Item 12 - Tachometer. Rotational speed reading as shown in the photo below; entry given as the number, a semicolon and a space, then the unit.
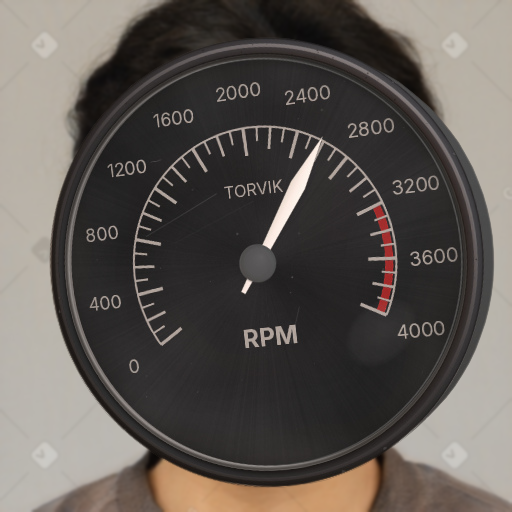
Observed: 2600; rpm
